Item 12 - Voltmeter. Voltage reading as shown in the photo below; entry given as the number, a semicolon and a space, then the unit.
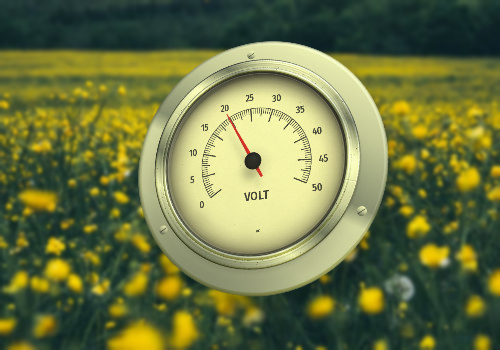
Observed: 20; V
